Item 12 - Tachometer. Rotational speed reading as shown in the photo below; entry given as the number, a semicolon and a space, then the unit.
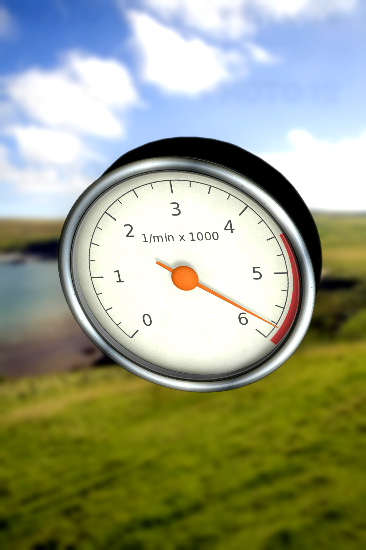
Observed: 5750; rpm
